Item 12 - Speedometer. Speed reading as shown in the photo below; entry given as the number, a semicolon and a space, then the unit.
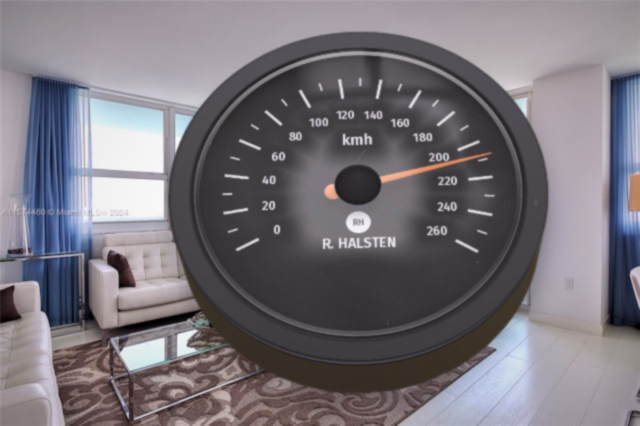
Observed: 210; km/h
